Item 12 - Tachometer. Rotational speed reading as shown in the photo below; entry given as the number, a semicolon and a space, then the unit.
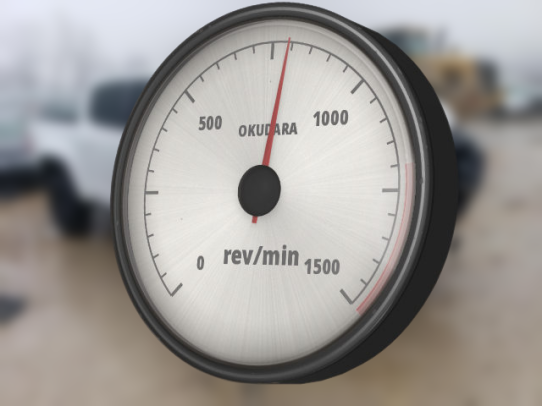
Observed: 800; rpm
